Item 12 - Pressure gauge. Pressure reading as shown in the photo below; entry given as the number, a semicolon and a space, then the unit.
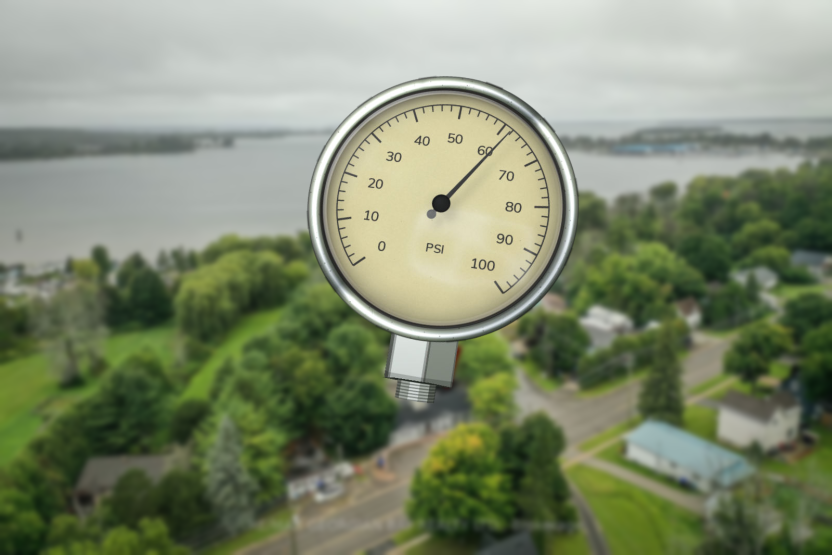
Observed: 62; psi
